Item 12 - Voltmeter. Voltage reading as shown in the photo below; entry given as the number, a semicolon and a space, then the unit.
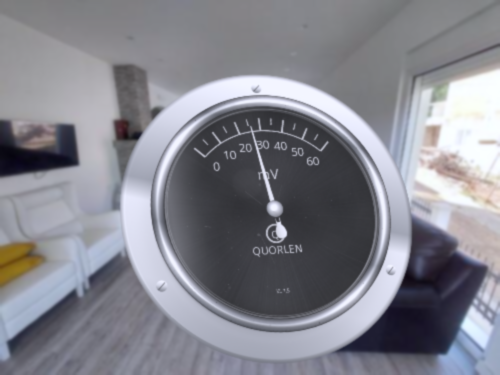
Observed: 25; mV
